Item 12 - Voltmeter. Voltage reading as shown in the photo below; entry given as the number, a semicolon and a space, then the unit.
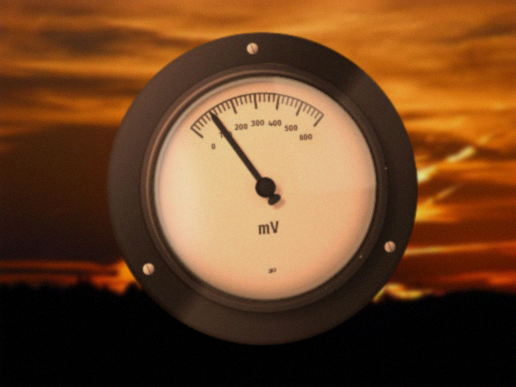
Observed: 100; mV
